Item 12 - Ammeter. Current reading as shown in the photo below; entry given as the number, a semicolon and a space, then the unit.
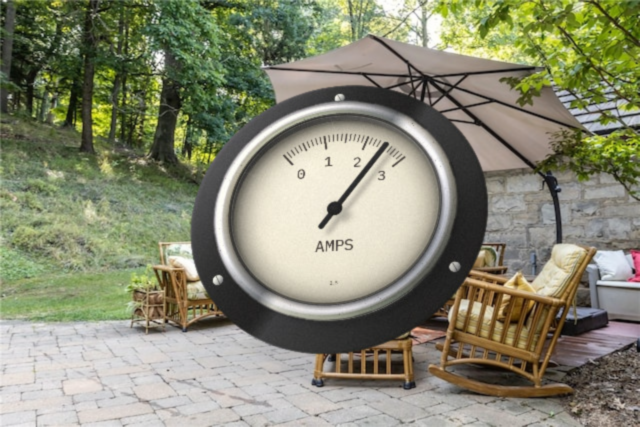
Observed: 2.5; A
